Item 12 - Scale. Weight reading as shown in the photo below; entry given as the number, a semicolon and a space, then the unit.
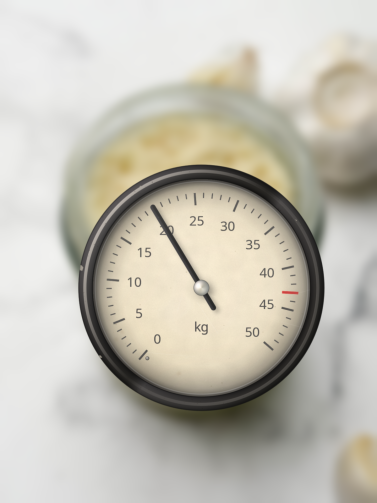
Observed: 20; kg
